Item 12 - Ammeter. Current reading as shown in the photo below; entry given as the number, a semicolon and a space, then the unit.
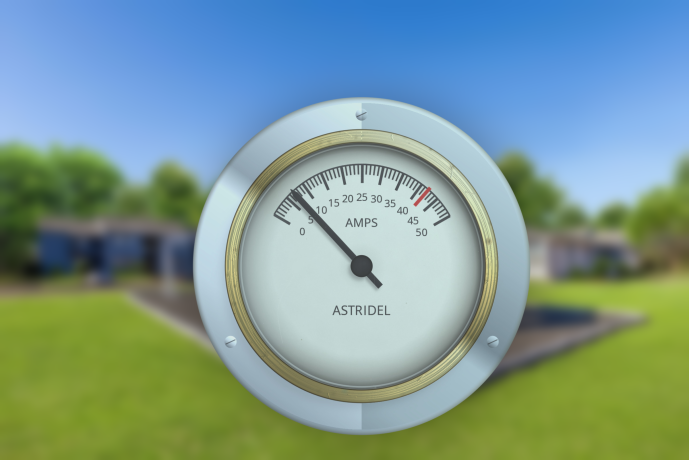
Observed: 7; A
